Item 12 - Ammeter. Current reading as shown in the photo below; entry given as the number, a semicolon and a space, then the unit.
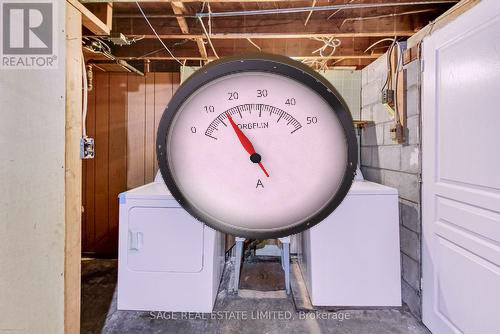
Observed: 15; A
